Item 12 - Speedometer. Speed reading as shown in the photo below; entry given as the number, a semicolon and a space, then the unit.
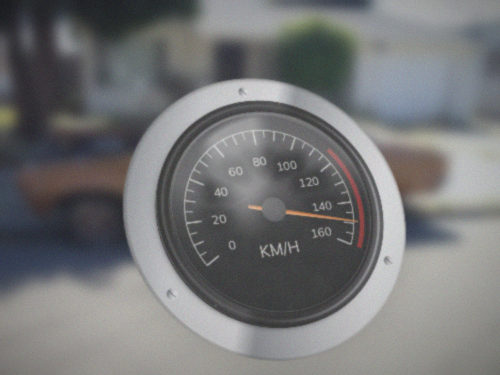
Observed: 150; km/h
